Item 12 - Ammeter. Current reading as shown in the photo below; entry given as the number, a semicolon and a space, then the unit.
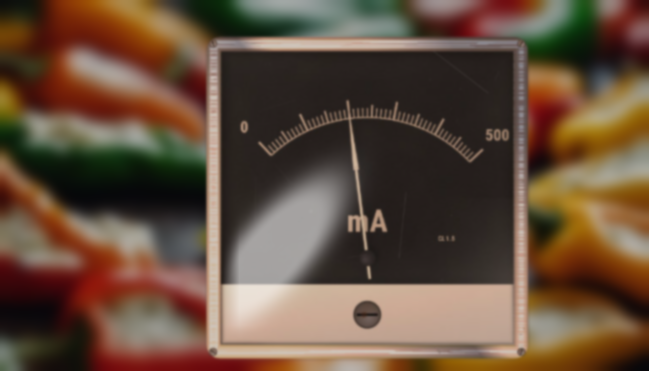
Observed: 200; mA
